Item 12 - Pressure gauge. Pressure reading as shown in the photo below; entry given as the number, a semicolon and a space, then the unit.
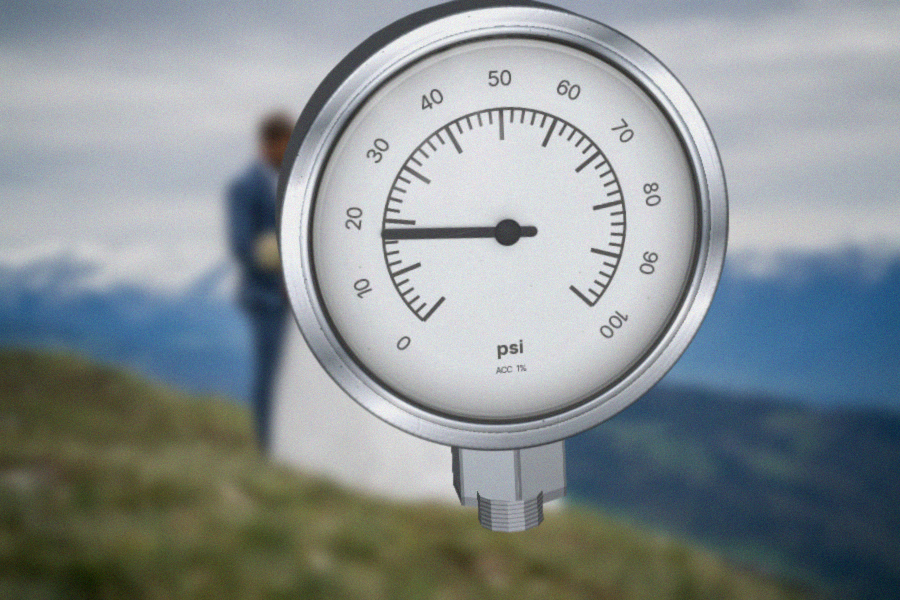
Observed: 18; psi
